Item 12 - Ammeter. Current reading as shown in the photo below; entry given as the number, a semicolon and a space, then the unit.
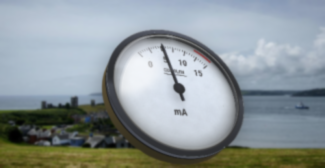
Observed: 5; mA
